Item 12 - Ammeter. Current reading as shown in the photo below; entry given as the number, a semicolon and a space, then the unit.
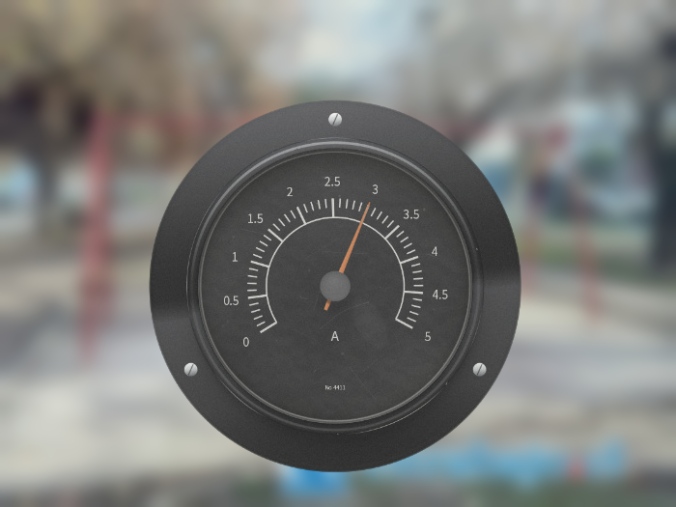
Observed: 3; A
